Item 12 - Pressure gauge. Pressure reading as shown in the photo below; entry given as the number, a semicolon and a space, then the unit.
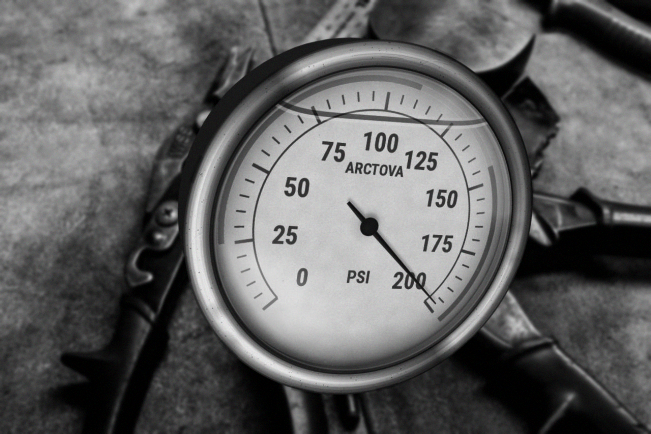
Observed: 197.5; psi
